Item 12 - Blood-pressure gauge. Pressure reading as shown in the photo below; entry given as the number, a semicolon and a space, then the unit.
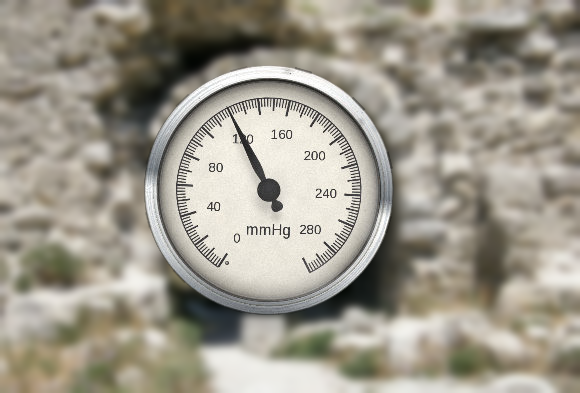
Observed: 120; mmHg
